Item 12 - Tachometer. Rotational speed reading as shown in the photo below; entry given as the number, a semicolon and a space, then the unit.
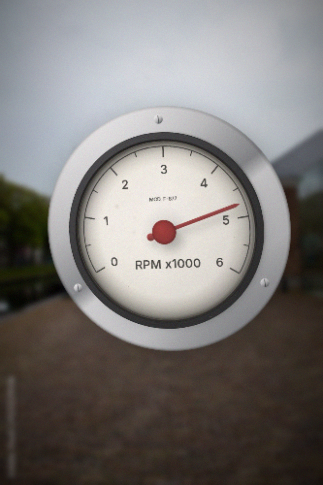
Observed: 4750; rpm
